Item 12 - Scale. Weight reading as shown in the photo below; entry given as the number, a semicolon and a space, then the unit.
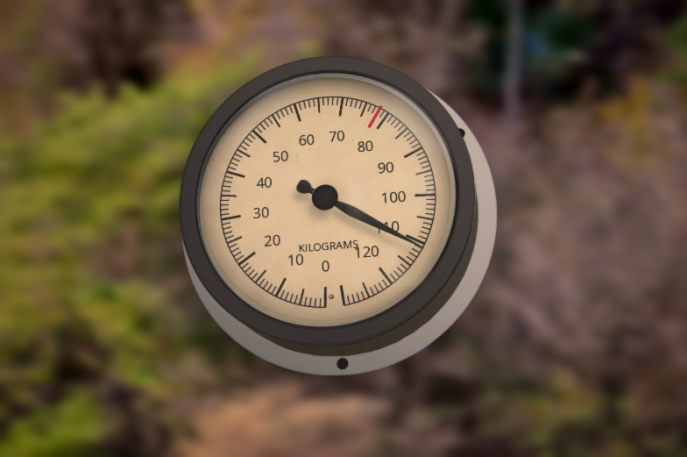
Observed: 111; kg
